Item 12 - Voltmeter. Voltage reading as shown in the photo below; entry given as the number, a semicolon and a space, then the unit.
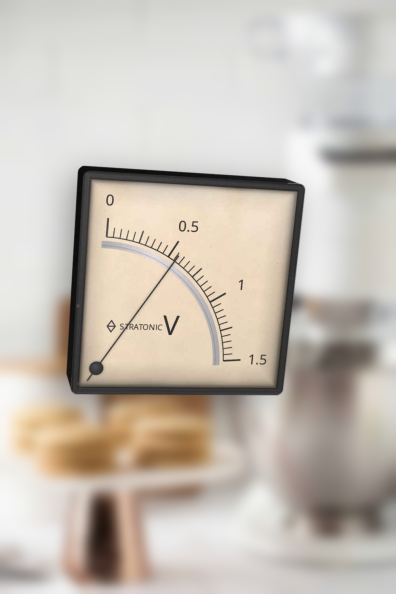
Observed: 0.55; V
